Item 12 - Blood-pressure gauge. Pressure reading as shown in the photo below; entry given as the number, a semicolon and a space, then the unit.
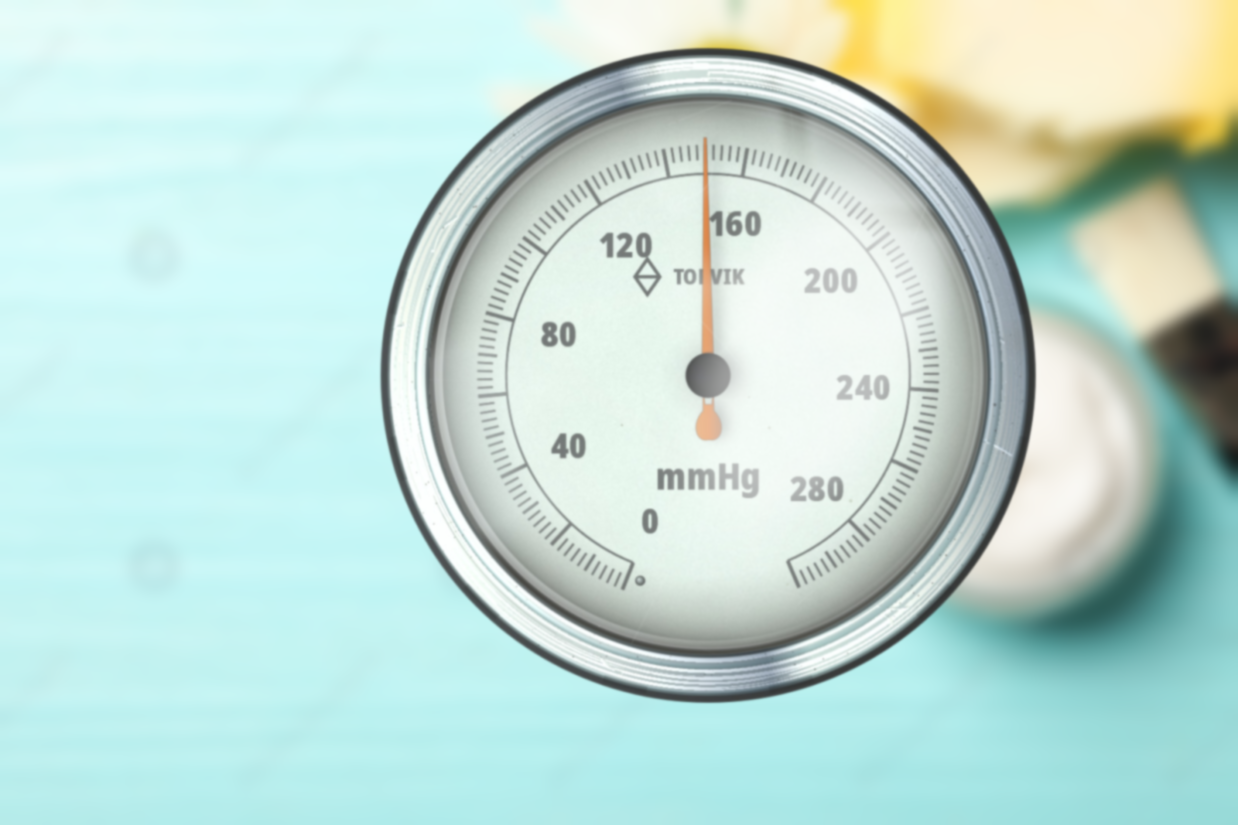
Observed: 150; mmHg
